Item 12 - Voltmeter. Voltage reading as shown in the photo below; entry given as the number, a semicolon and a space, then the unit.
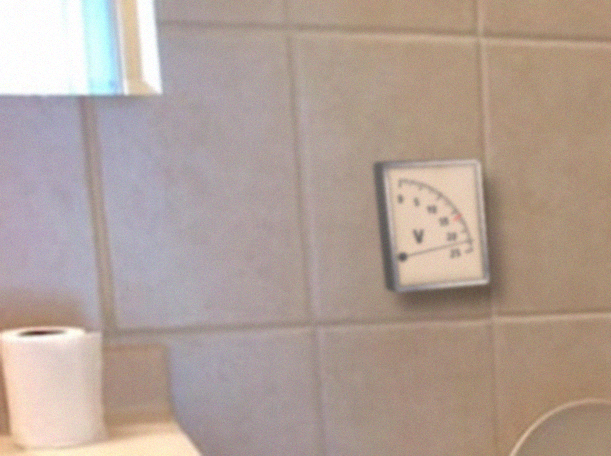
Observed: 22.5; V
